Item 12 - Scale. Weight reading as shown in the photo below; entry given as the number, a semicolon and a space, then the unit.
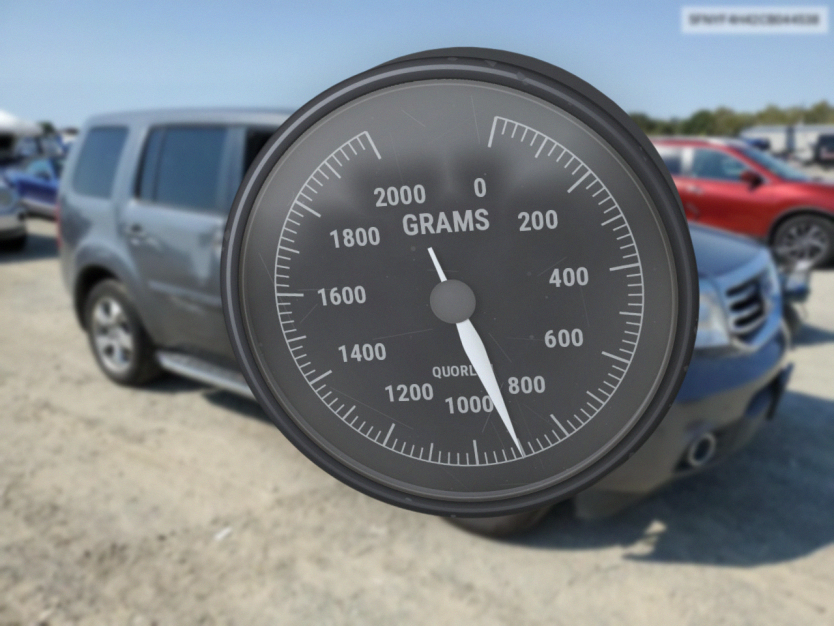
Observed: 900; g
